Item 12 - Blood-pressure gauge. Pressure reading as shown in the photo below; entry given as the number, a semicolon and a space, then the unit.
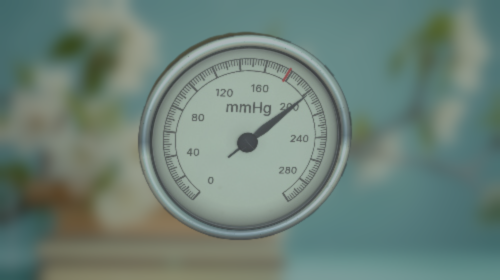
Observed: 200; mmHg
